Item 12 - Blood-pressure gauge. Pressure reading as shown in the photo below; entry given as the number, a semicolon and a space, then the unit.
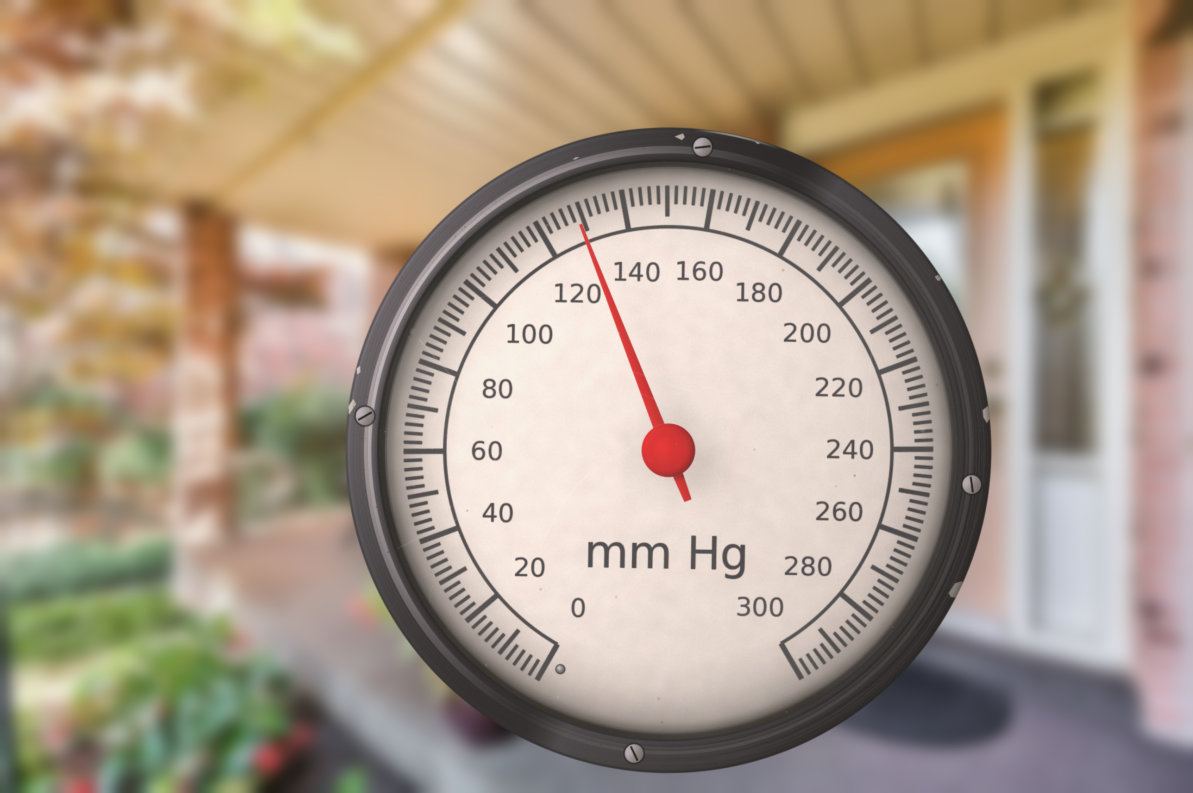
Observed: 129; mmHg
